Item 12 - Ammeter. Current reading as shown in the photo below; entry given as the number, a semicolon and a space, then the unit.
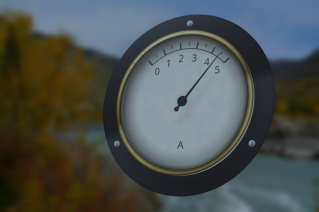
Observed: 4.5; A
